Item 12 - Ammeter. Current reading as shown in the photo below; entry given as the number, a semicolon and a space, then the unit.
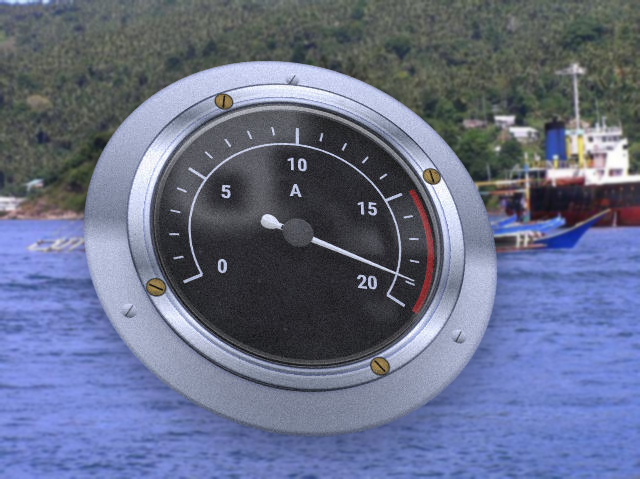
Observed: 19; A
